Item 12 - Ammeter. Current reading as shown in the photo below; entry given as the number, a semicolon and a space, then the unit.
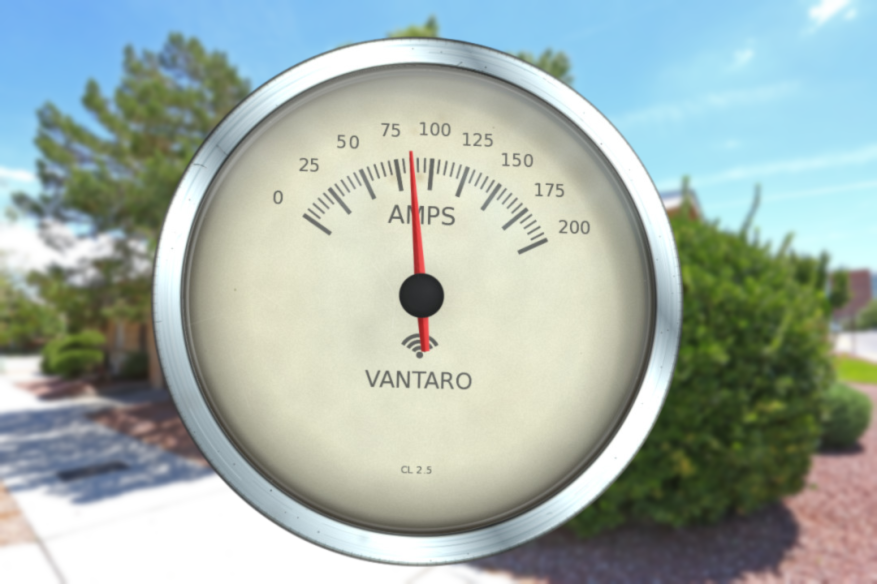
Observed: 85; A
